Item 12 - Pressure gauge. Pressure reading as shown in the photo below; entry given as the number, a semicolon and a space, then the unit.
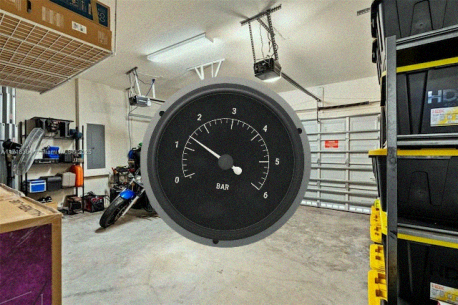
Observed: 1.4; bar
